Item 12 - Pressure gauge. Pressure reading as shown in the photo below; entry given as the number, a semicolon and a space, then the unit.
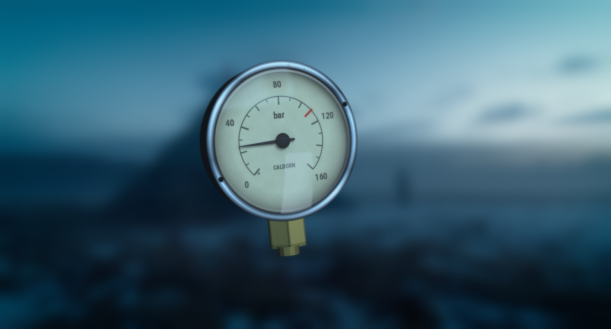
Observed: 25; bar
